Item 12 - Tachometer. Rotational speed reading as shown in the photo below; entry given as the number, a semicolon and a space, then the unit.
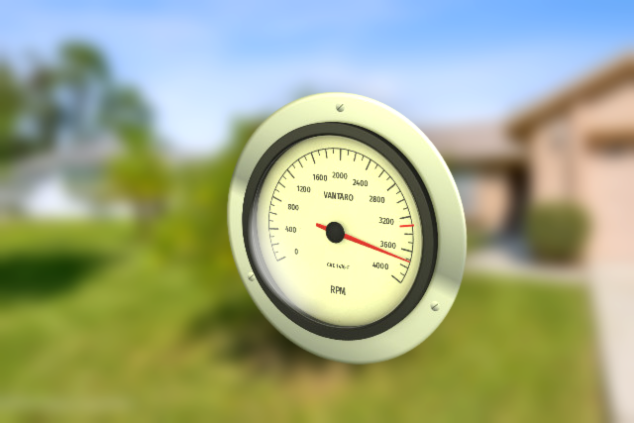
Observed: 3700; rpm
